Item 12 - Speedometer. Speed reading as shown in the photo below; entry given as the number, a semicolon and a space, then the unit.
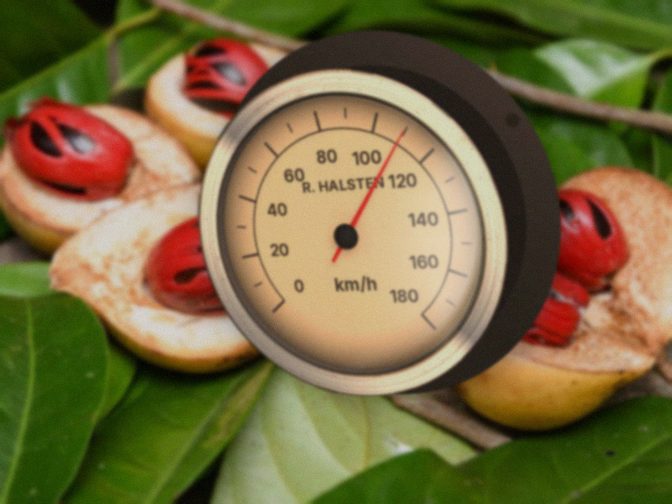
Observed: 110; km/h
